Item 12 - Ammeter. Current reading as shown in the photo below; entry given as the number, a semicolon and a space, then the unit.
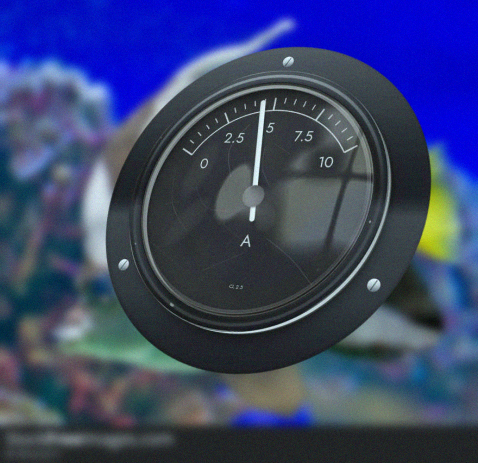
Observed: 4.5; A
